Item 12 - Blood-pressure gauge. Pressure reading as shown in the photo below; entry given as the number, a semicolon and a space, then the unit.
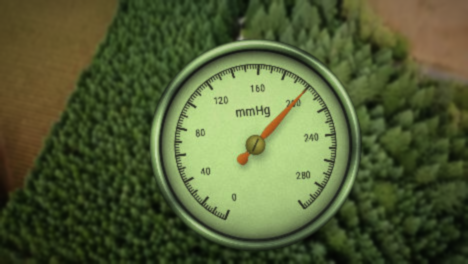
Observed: 200; mmHg
